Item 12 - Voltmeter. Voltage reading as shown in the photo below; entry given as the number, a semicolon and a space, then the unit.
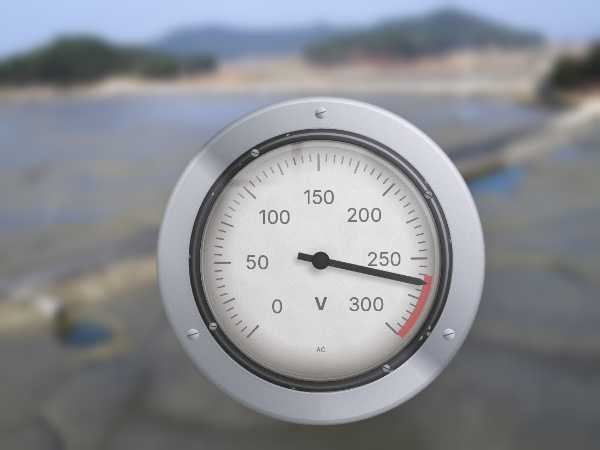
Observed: 265; V
